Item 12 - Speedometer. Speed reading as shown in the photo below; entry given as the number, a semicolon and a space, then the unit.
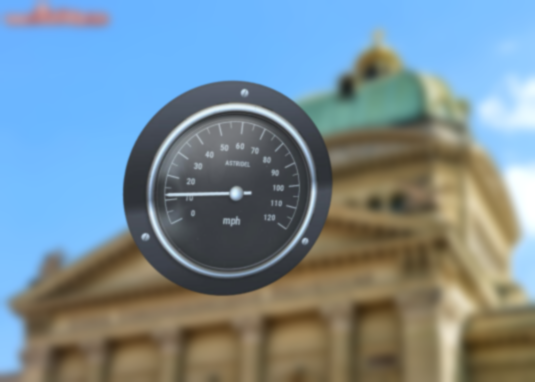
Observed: 12.5; mph
